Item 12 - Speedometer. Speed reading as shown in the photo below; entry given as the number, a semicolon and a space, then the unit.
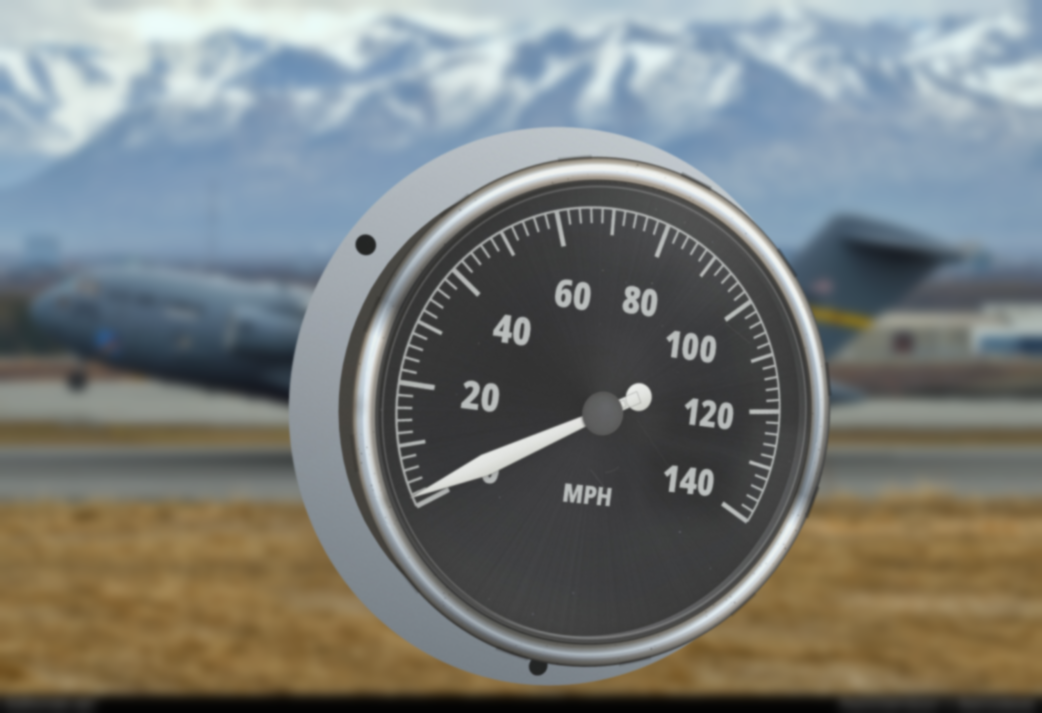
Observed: 2; mph
